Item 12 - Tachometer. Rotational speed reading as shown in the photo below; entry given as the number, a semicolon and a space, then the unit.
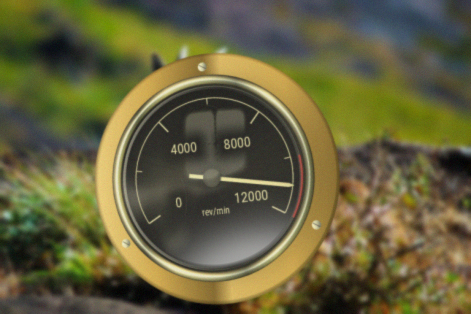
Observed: 11000; rpm
